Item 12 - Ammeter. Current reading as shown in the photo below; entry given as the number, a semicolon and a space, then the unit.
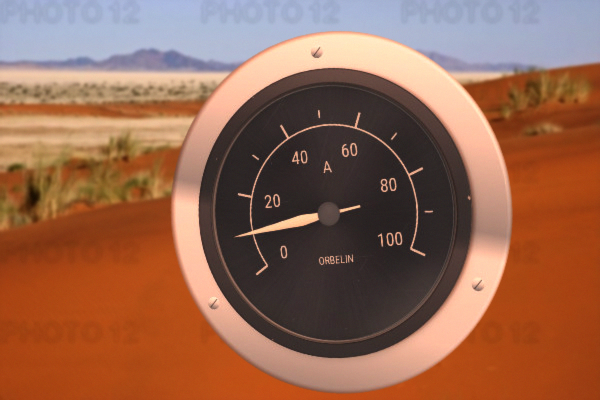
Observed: 10; A
